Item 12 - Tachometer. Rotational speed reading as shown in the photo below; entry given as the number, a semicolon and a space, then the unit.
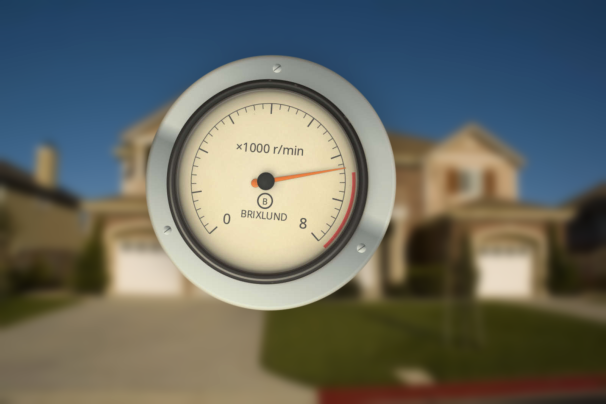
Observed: 6300; rpm
